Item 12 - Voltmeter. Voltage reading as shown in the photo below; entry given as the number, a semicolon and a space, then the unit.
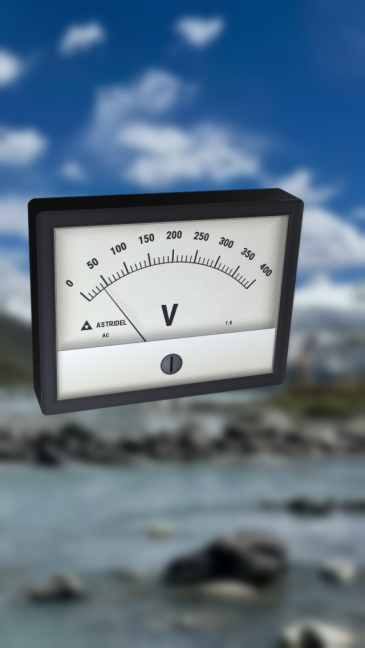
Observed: 40; V
